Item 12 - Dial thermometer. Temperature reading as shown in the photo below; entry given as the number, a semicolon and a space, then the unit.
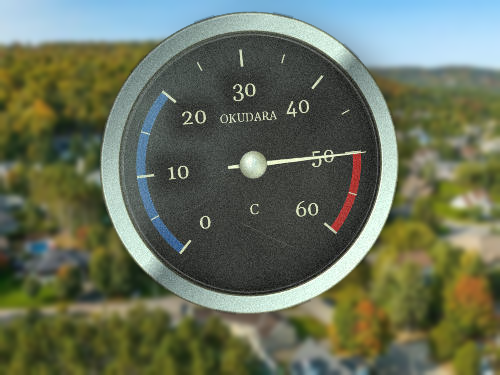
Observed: 50; °C
